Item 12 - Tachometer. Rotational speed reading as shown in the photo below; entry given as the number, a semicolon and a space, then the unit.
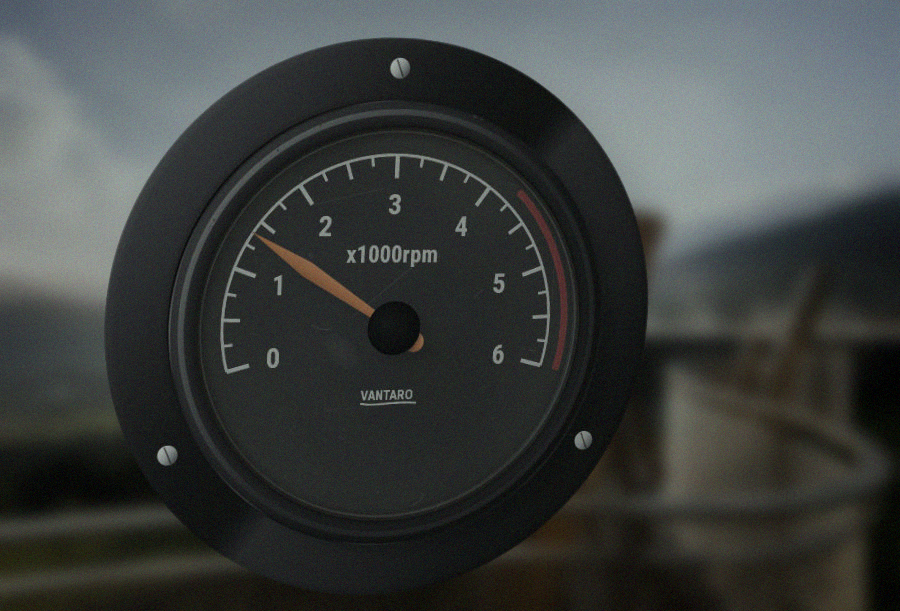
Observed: 1375; rpm
